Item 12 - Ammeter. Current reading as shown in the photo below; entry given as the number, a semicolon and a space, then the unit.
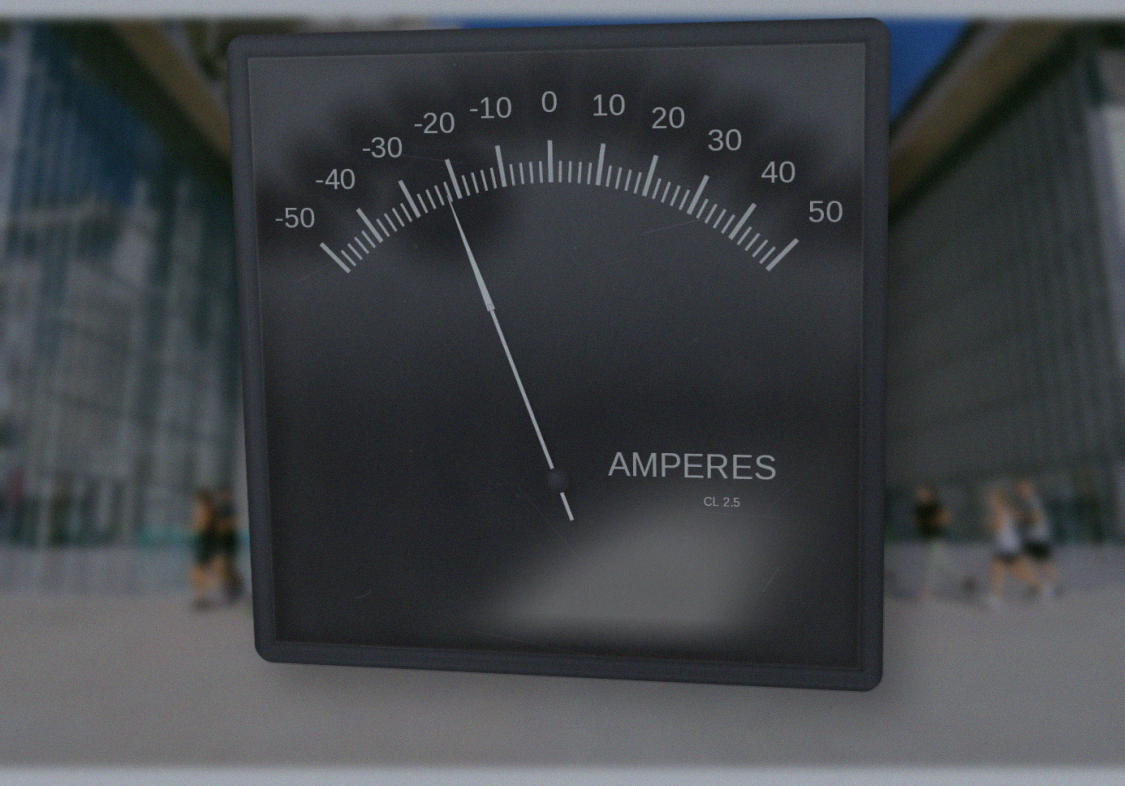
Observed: -22; A
